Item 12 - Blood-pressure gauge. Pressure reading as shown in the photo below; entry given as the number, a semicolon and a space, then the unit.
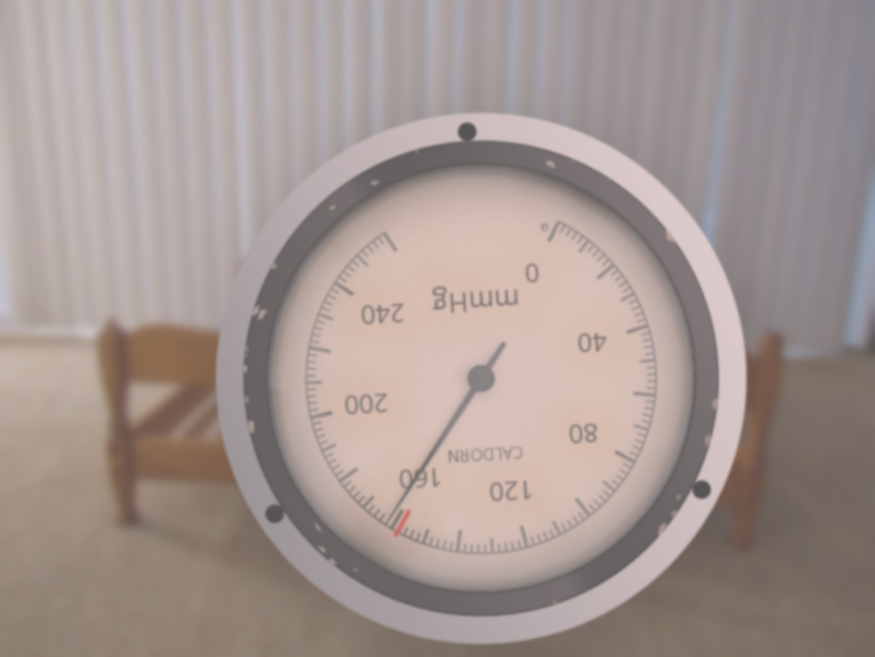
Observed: 162; mmHg
